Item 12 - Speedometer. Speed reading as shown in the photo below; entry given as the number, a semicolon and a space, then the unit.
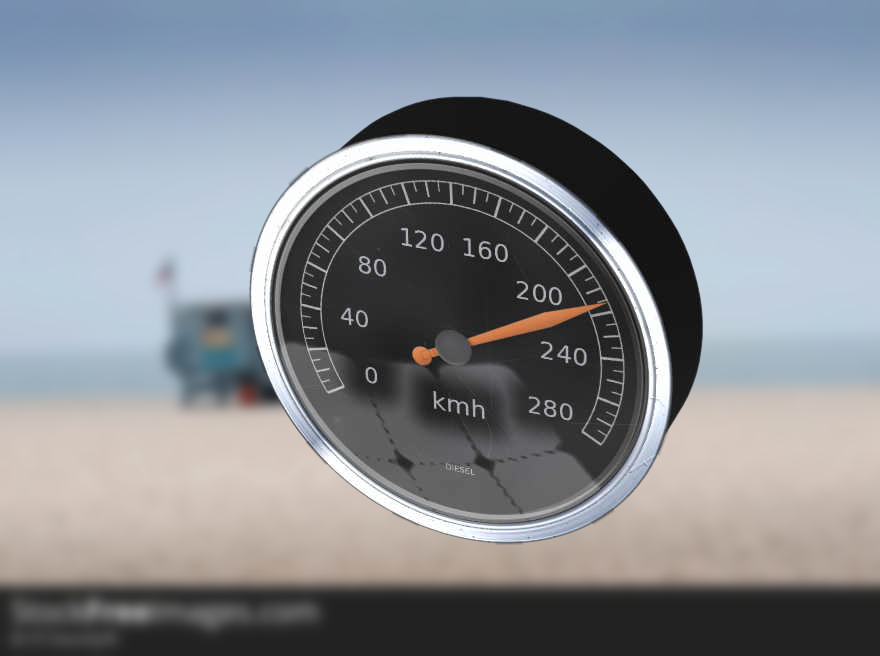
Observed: 215; km/h
